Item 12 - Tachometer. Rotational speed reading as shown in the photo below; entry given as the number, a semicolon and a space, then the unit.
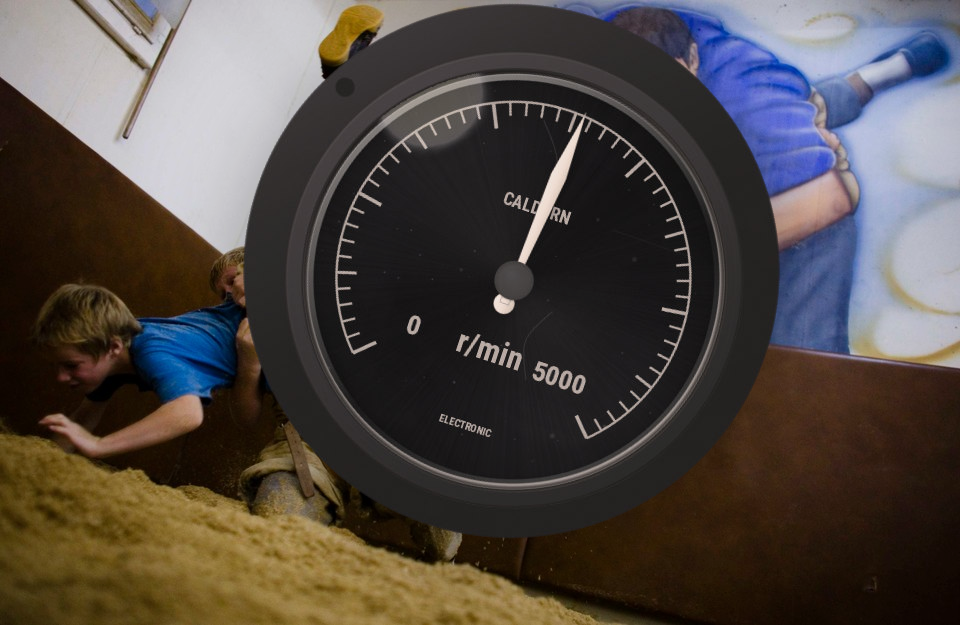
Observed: 2550; rpm
